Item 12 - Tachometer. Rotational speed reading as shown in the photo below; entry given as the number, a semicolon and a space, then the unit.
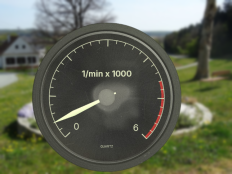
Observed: 400; rpm
